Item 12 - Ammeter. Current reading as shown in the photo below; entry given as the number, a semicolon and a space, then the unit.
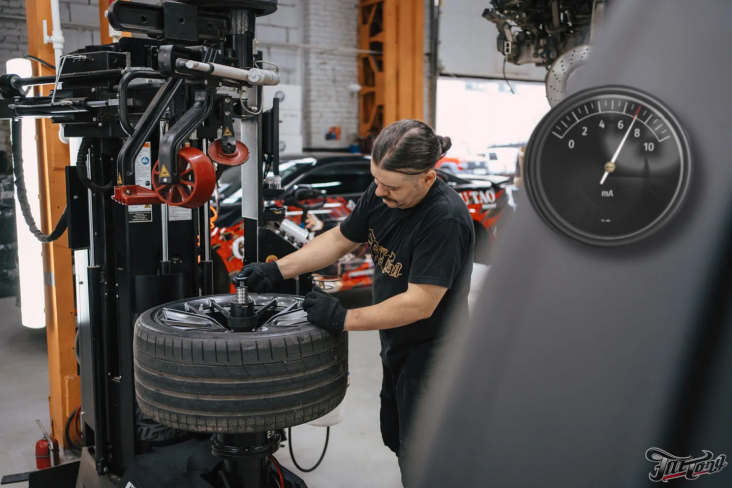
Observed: 7; mA
